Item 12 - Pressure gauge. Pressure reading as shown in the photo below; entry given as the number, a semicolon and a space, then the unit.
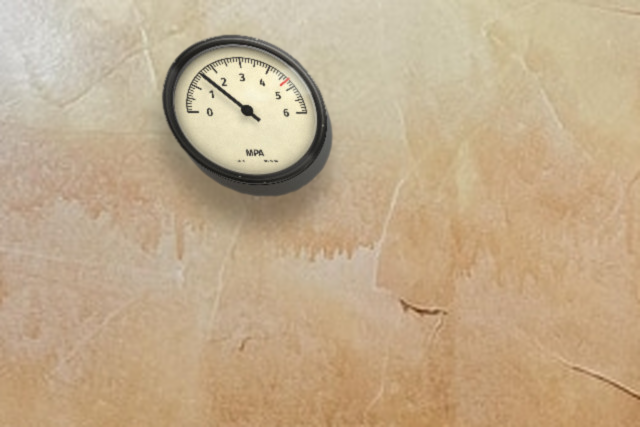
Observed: 1.5; MPa
